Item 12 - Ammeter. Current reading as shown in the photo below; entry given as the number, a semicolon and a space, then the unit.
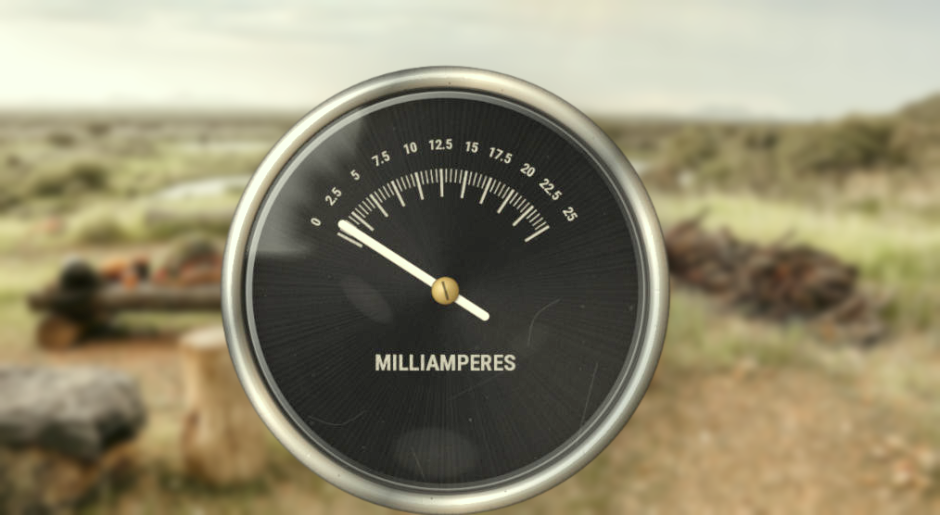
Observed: 1; mA
